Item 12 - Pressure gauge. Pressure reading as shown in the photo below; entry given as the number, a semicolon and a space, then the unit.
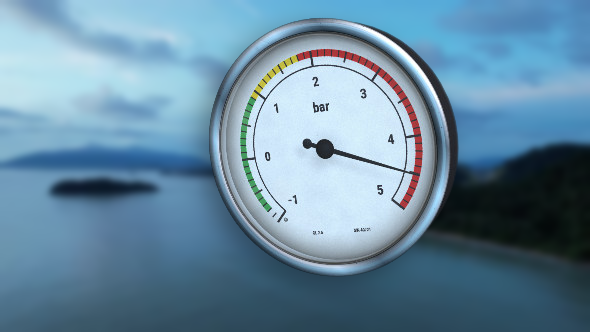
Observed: 4.5; bar
